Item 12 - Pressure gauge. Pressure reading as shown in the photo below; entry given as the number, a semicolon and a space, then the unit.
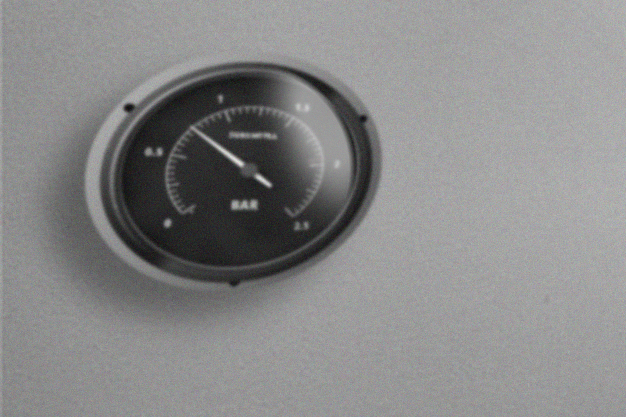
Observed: 0.75; bar
